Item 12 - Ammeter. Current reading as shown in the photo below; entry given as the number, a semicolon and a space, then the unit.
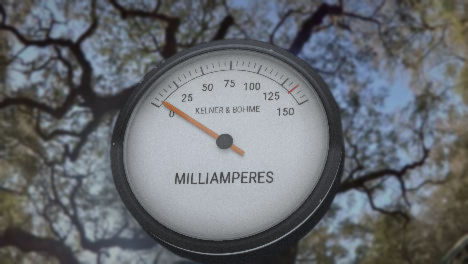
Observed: 5; mA
